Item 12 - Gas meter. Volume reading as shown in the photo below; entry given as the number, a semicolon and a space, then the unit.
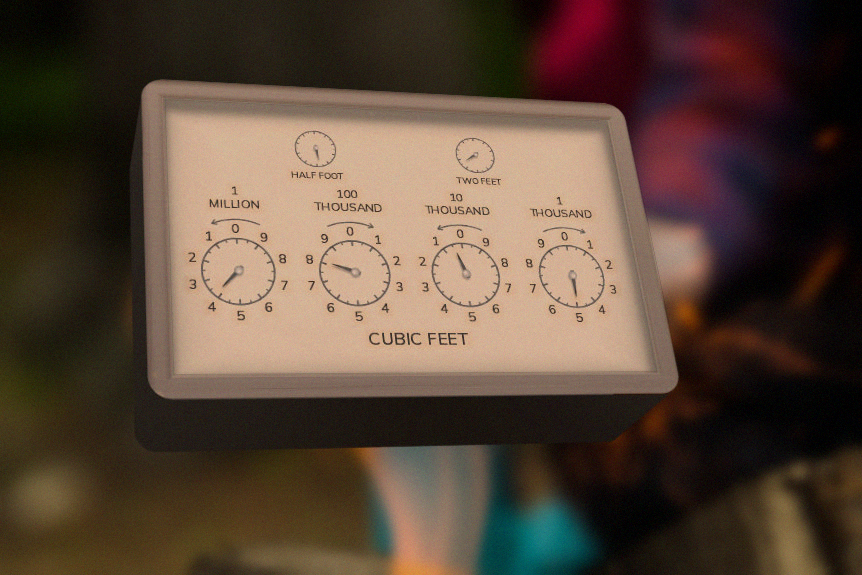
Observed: 380500; ft³
